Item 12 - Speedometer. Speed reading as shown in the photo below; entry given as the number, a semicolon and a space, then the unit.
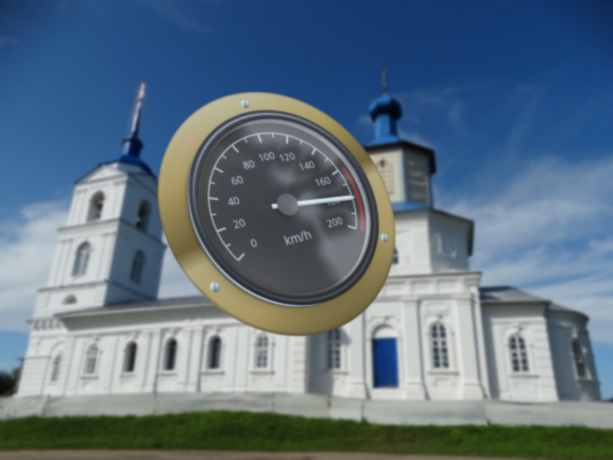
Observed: 180; km/h
